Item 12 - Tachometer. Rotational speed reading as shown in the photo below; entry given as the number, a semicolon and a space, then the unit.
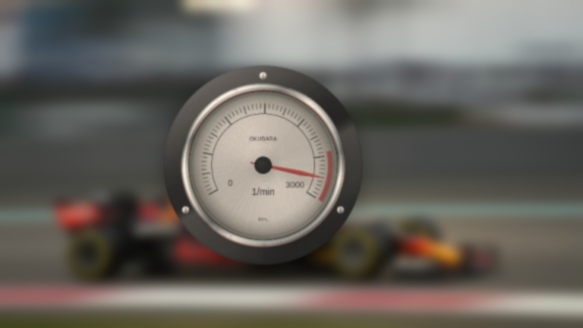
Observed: 2750; rpm
